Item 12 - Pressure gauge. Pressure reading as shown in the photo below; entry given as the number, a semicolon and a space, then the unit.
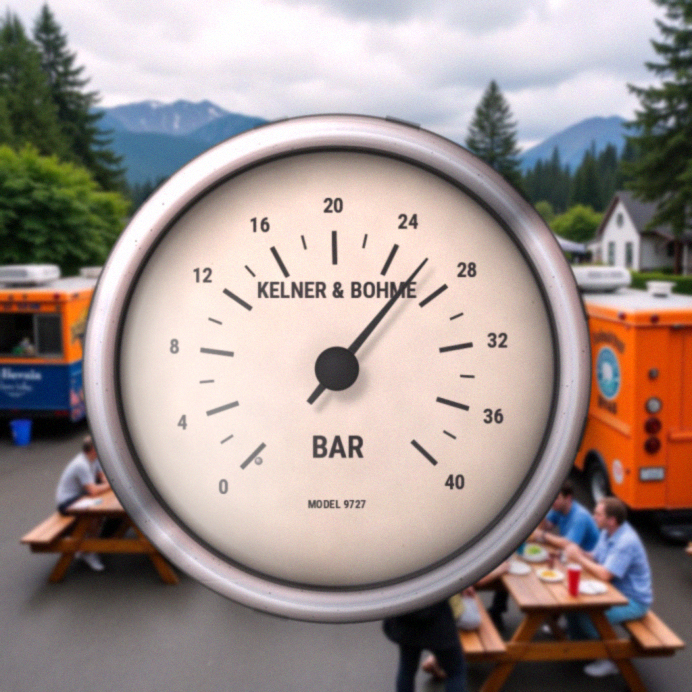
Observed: 26; bar
